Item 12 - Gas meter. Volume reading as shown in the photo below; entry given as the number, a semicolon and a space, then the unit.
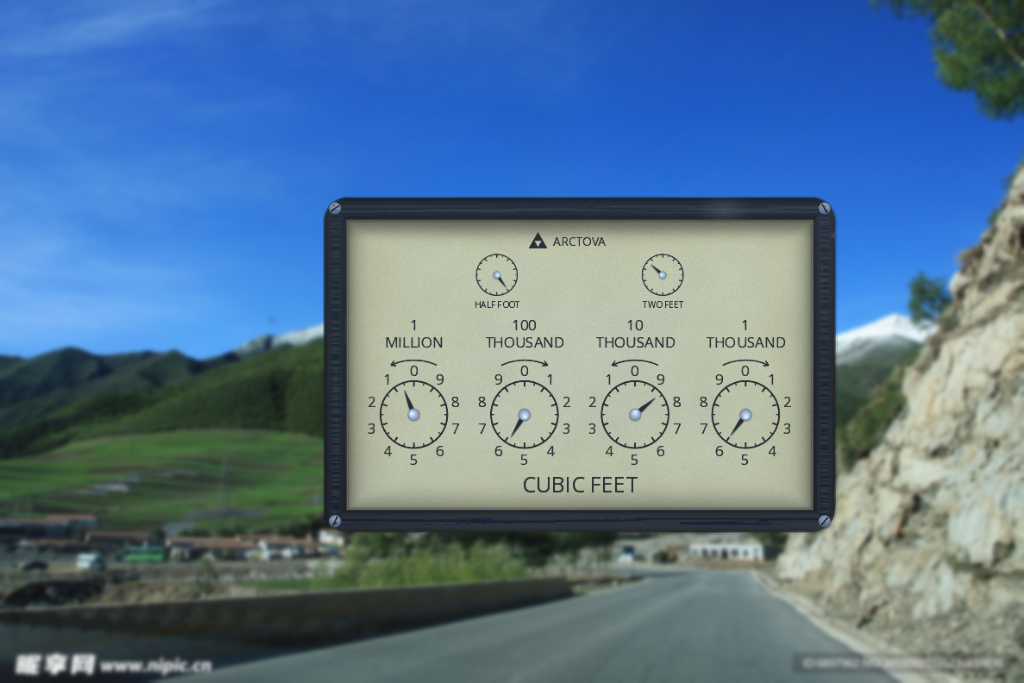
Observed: 58600; ft³
